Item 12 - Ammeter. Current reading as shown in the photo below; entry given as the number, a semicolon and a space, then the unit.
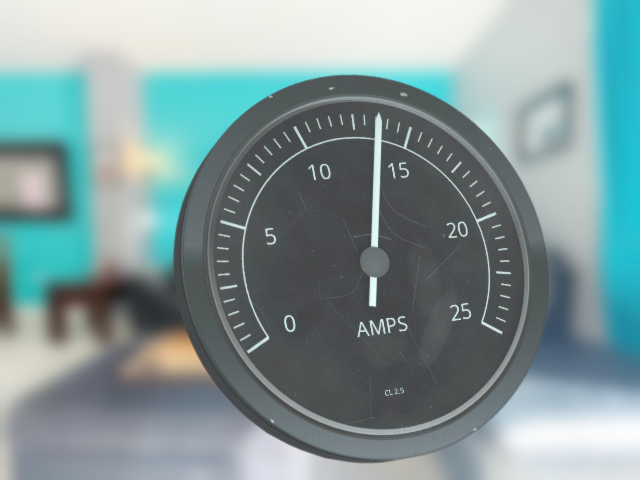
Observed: 13.5; A
